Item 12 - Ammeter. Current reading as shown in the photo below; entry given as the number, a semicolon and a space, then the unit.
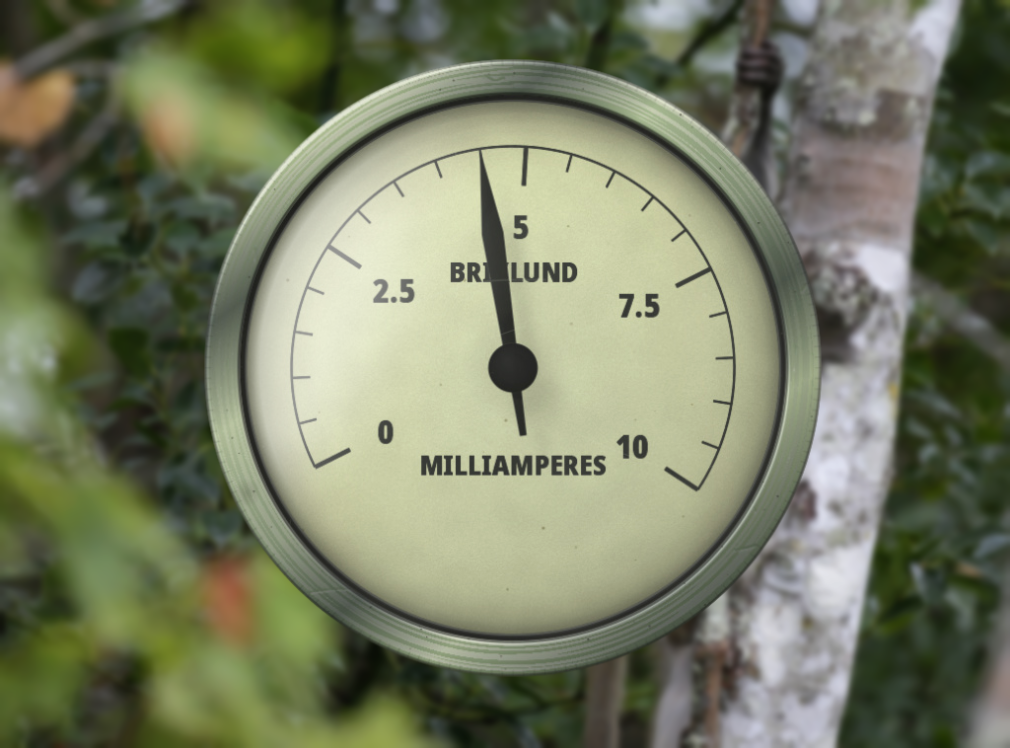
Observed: 4.5; mA
